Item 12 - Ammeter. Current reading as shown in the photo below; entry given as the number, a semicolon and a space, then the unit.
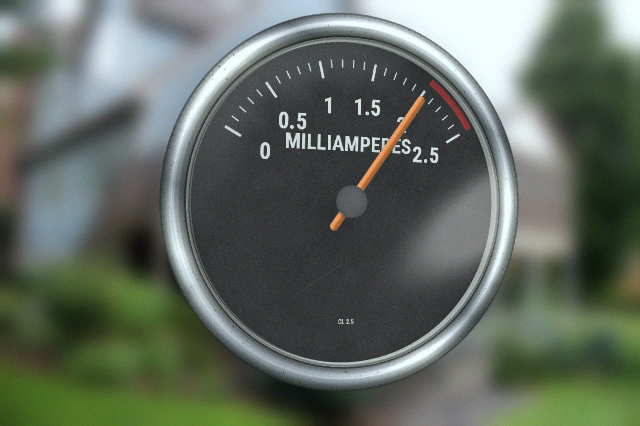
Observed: 2; mA
